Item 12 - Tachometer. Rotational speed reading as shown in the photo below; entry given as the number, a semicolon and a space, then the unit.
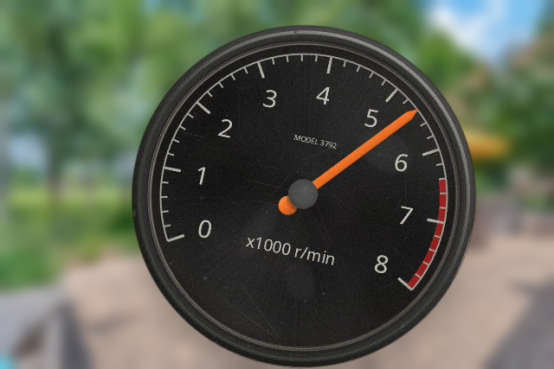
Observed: 5400; rpm
